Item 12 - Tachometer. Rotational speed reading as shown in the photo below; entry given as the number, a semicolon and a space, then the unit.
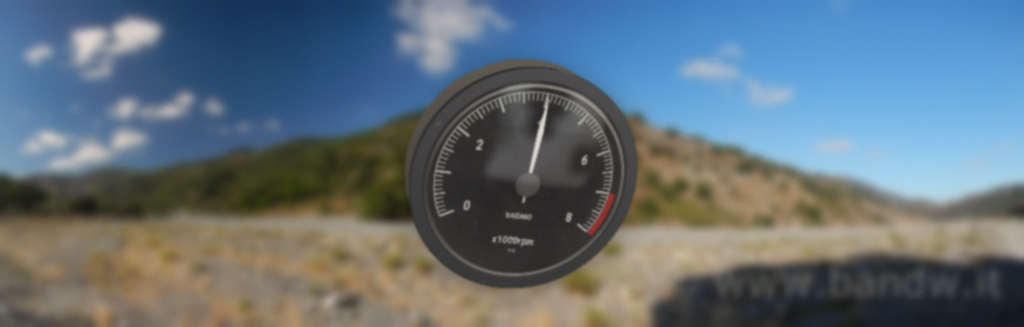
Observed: 4000; rpm
